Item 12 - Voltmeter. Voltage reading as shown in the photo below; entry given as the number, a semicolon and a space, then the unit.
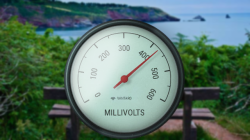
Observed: 425; mV
